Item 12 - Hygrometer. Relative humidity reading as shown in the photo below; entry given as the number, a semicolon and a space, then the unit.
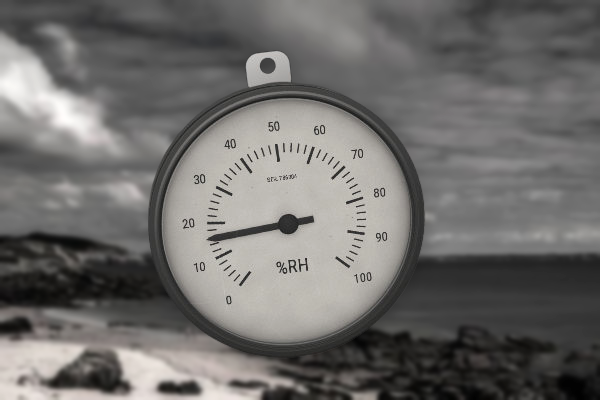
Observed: 16; %
